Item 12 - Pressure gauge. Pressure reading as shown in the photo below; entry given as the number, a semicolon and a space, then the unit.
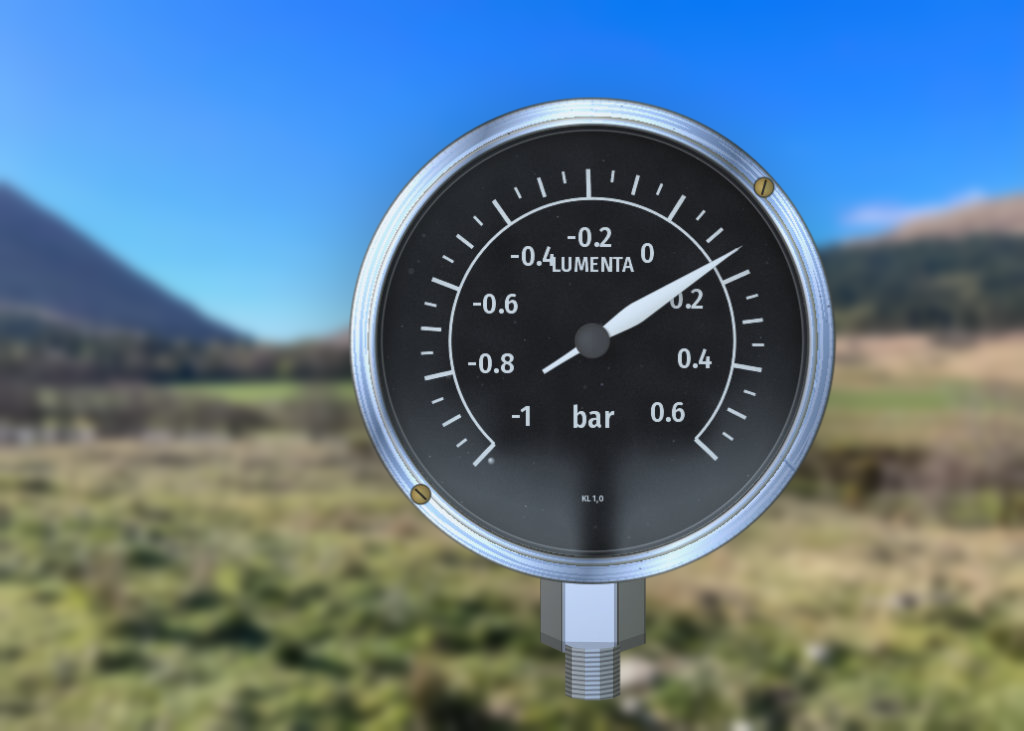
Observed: 0.15; bar
